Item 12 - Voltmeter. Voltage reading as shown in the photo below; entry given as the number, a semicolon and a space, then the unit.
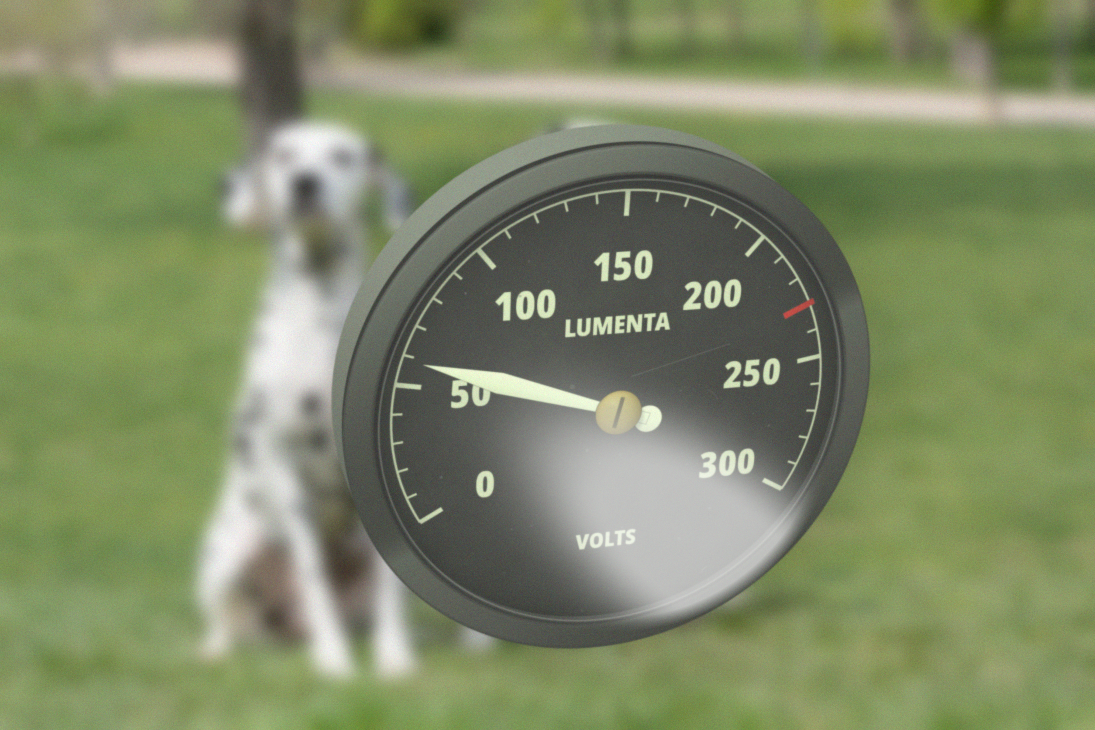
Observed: 60; V
